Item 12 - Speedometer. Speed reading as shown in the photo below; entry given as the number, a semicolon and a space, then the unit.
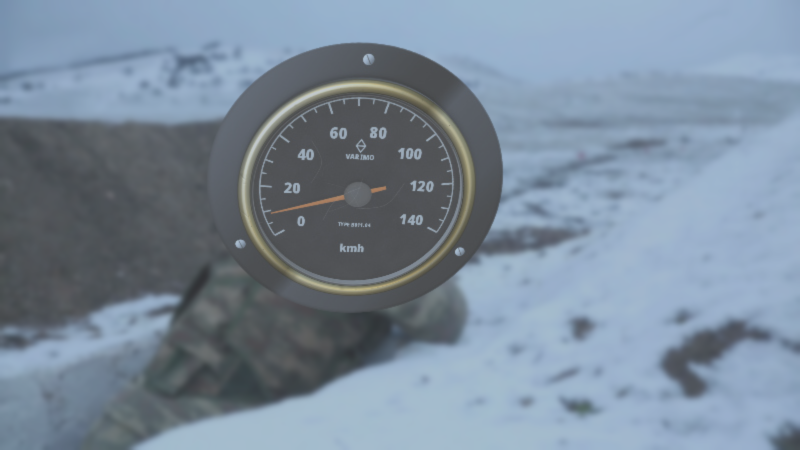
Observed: 10; km/h
